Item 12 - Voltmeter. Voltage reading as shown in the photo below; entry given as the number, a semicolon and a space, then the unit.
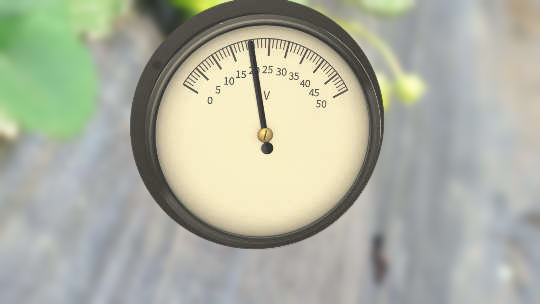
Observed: 20; V
